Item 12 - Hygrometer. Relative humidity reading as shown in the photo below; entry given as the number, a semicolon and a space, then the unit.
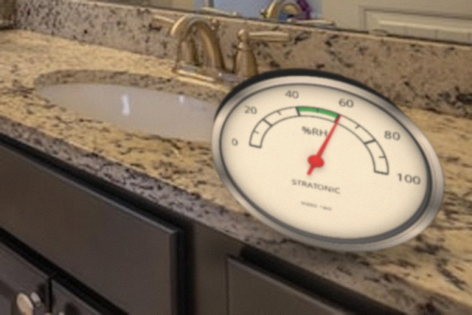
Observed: 60; %
